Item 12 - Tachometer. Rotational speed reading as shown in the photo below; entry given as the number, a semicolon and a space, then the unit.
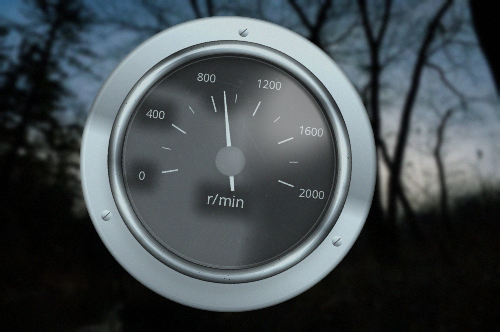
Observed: 900; rpm
